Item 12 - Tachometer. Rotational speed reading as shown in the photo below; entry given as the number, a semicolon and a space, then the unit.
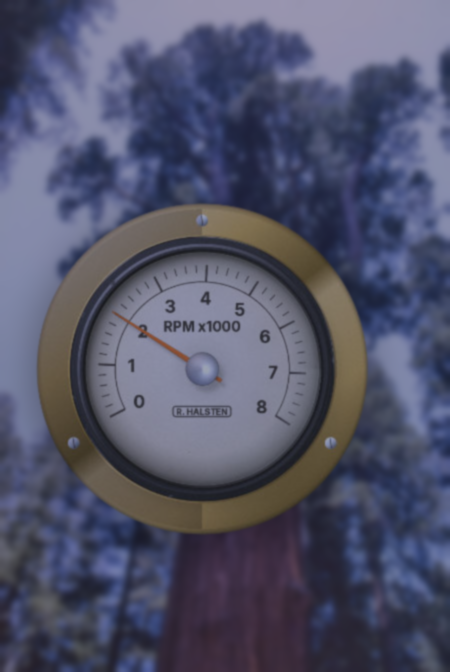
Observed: 2000; rpm
